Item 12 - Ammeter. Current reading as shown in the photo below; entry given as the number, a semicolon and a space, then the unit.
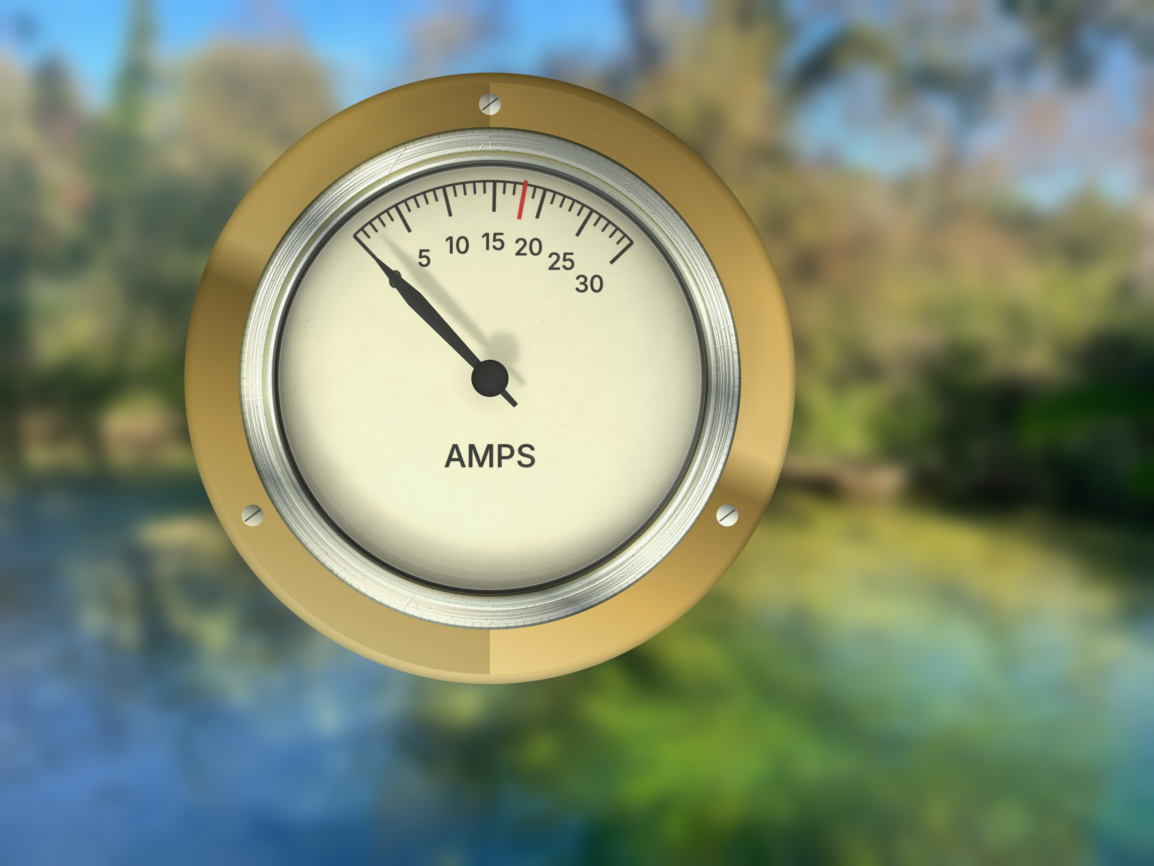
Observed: 0; A
